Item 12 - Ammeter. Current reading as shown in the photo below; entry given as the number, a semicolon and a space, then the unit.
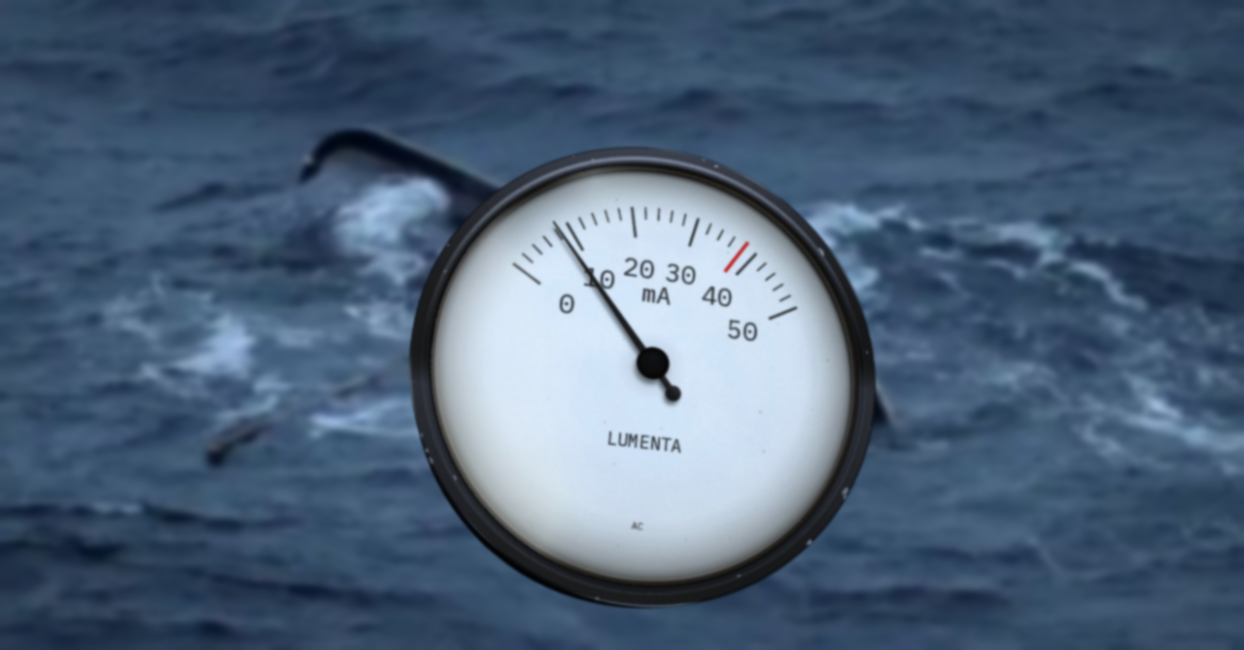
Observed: 8; mA
